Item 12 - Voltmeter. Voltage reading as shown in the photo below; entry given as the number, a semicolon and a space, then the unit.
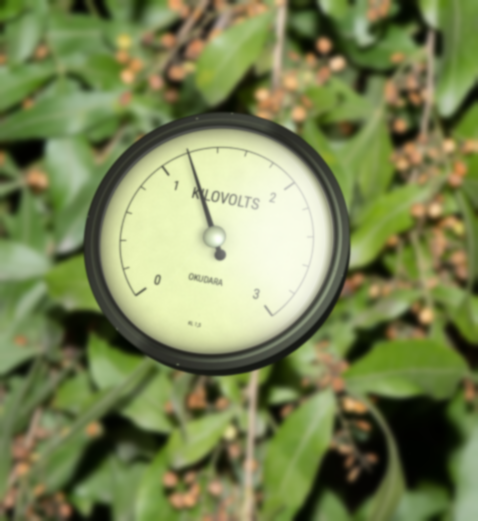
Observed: 1.2; kV
